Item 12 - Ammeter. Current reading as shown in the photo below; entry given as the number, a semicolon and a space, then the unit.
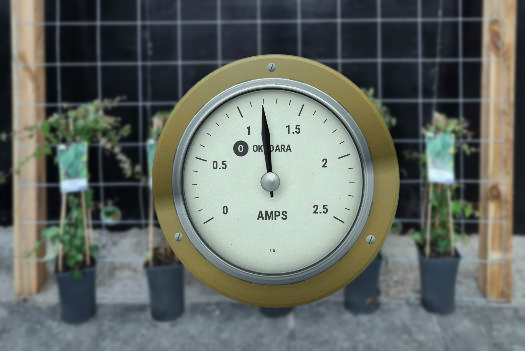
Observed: 1.2; A
